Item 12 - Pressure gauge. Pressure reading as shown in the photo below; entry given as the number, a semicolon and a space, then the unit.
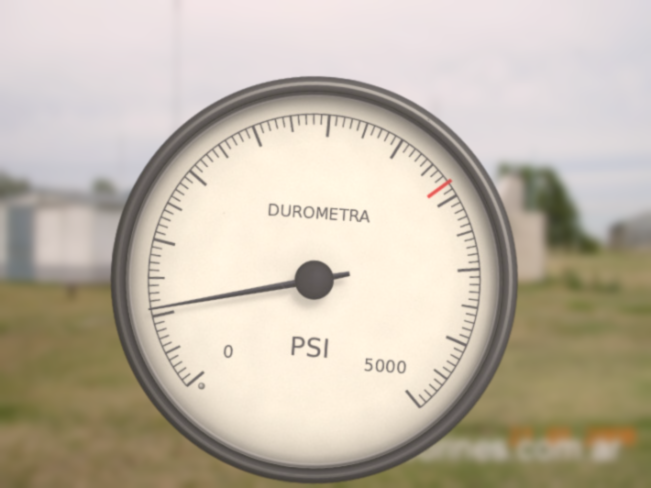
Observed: 550; psi
